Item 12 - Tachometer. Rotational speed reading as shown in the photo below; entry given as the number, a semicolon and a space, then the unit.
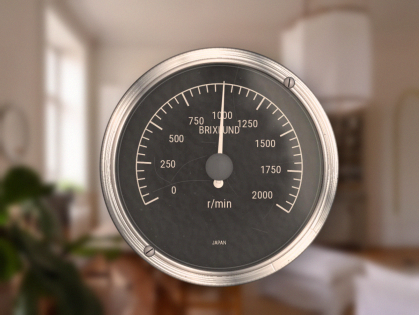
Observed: 1000; rpm
